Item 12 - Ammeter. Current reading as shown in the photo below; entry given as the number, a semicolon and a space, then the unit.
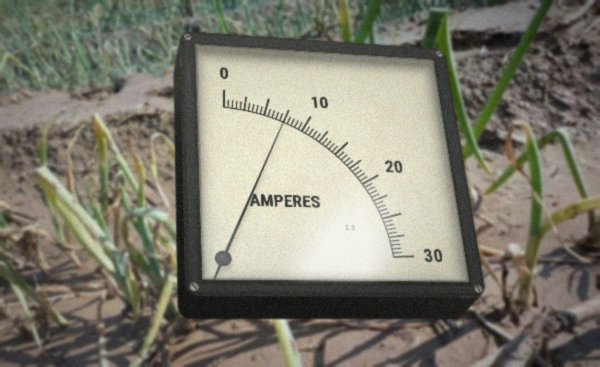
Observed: 7.5; A
